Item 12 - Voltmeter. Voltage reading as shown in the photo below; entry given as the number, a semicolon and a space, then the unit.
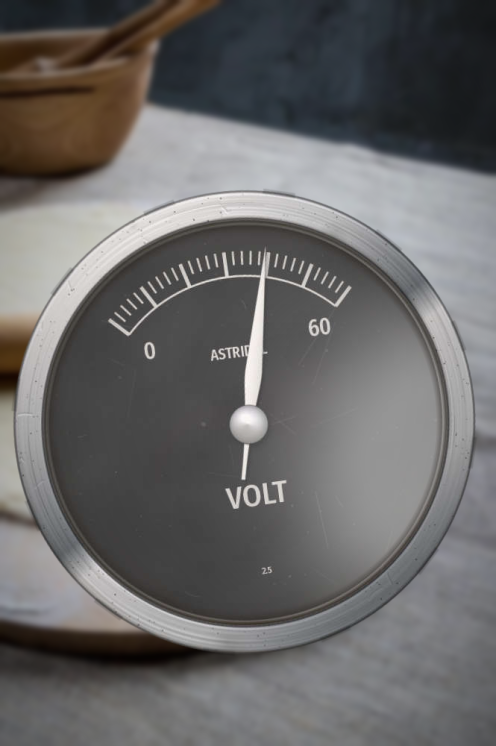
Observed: 39; V
